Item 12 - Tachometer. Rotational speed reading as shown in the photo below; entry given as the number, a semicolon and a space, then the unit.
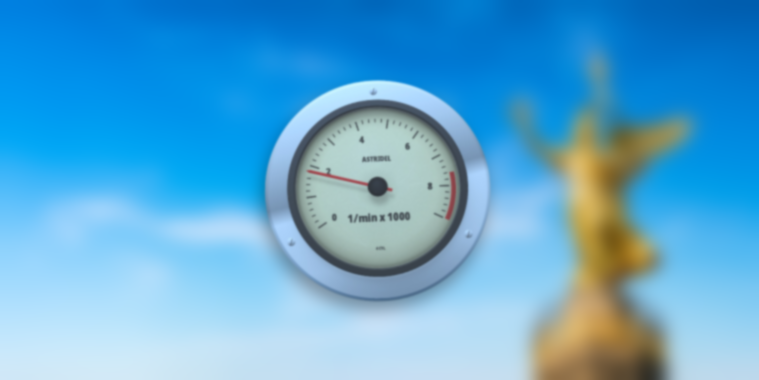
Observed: 1800; rpm
